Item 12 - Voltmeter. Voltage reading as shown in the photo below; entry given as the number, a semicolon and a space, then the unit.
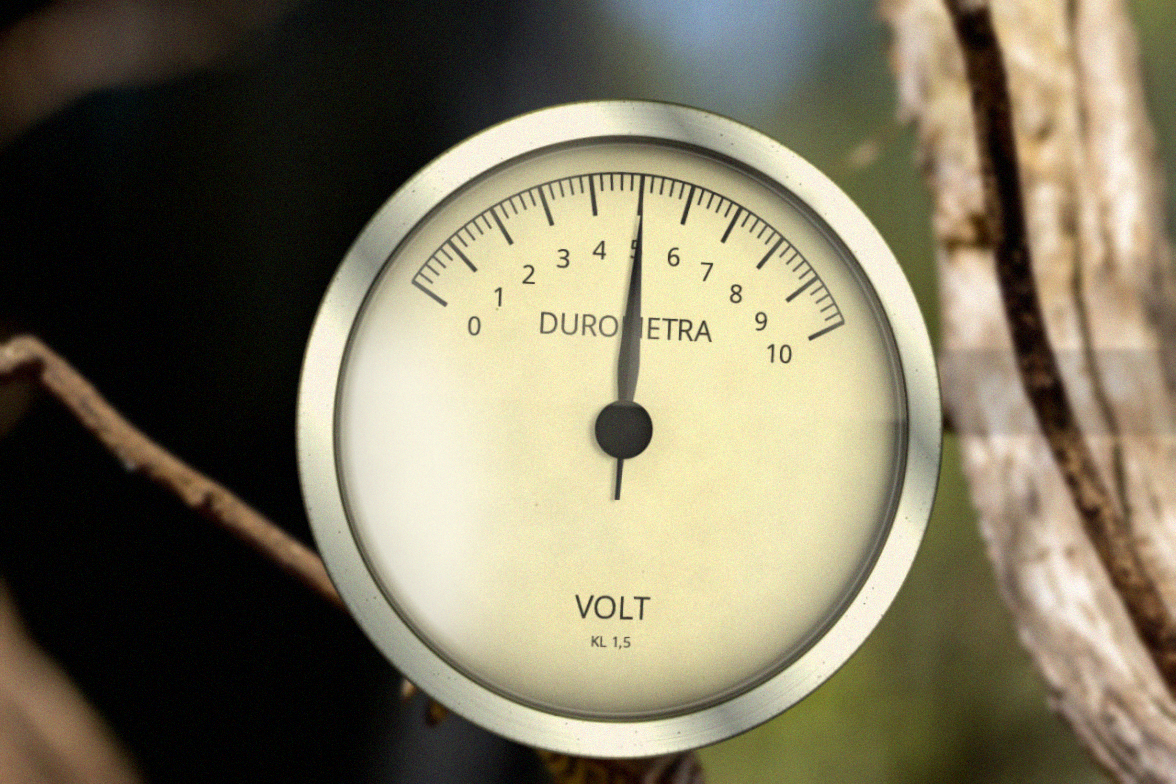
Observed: 5; V
